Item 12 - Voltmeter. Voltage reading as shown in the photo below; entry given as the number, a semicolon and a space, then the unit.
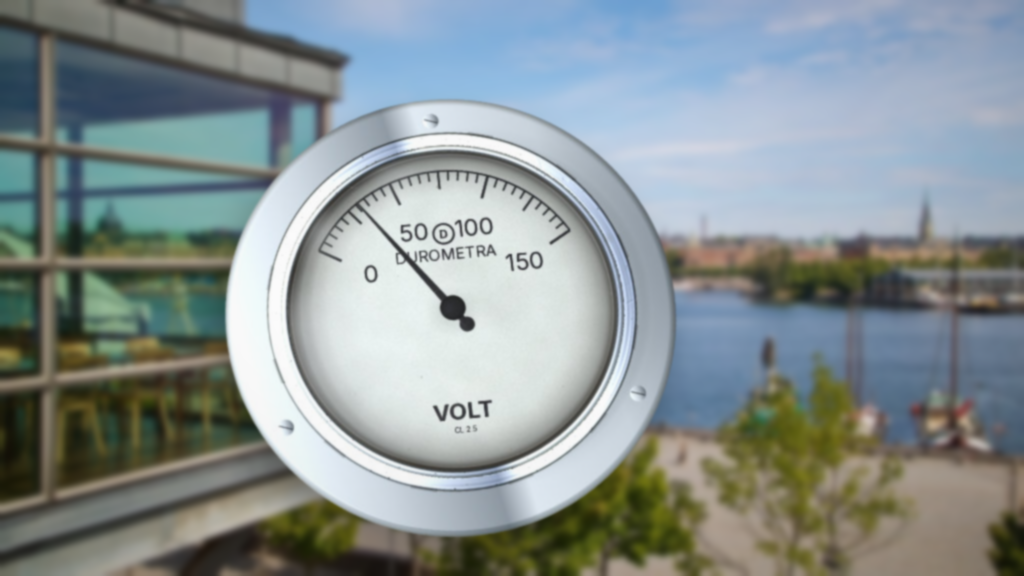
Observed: 30; V
